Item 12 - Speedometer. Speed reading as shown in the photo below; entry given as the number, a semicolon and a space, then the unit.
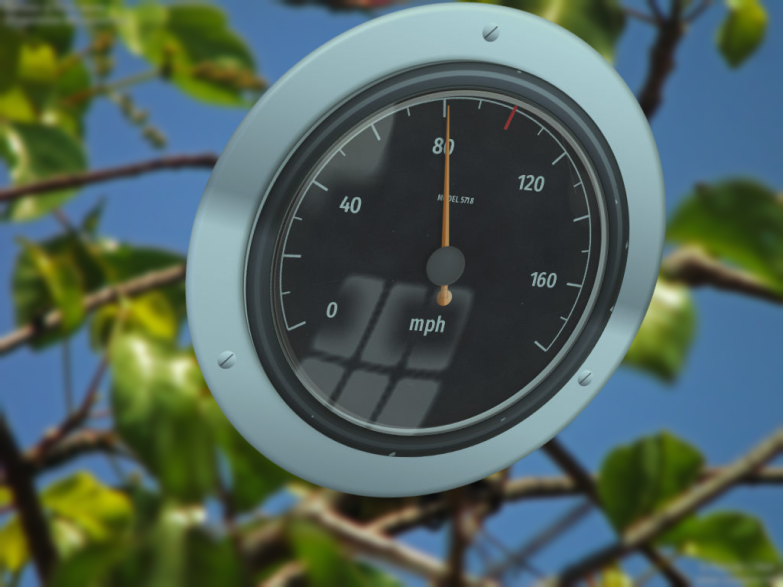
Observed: 80; mph
